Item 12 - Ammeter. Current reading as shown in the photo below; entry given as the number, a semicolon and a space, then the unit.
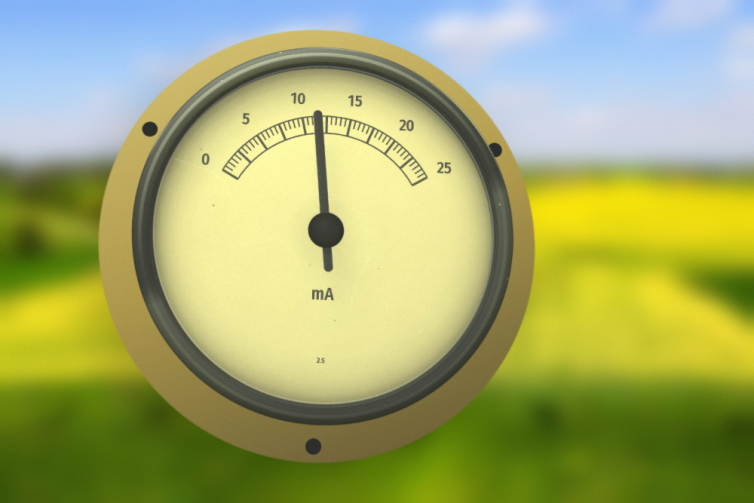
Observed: 11.5; mA
